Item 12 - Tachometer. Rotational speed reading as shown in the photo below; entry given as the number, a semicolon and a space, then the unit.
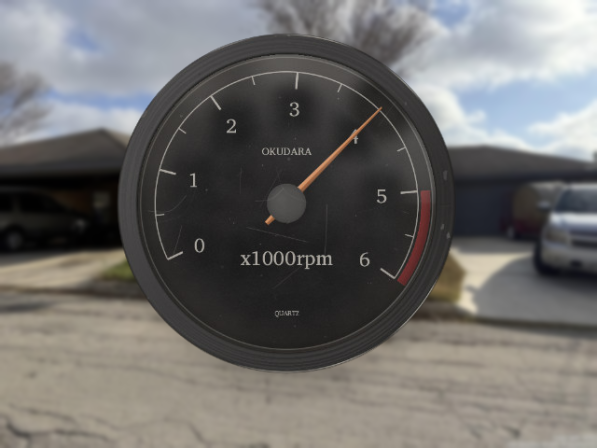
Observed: 4000; rpm
